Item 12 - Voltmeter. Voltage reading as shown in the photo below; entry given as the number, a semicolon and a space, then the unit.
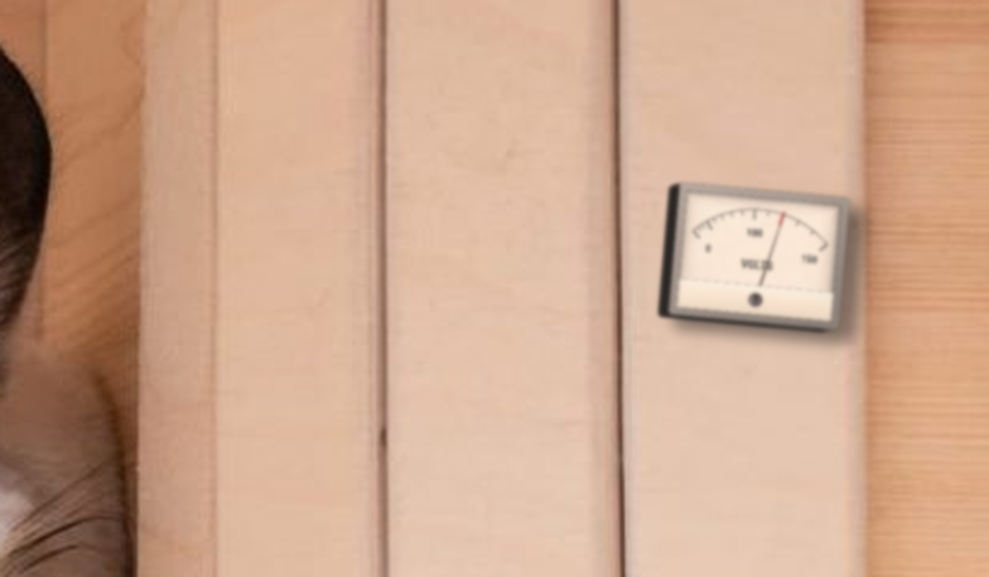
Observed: 120; V
